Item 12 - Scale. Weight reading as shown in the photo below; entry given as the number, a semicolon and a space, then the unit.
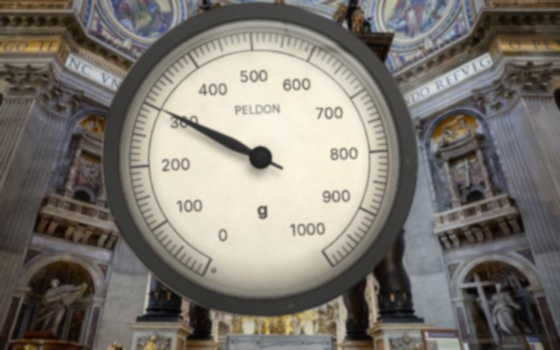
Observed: 300; g
